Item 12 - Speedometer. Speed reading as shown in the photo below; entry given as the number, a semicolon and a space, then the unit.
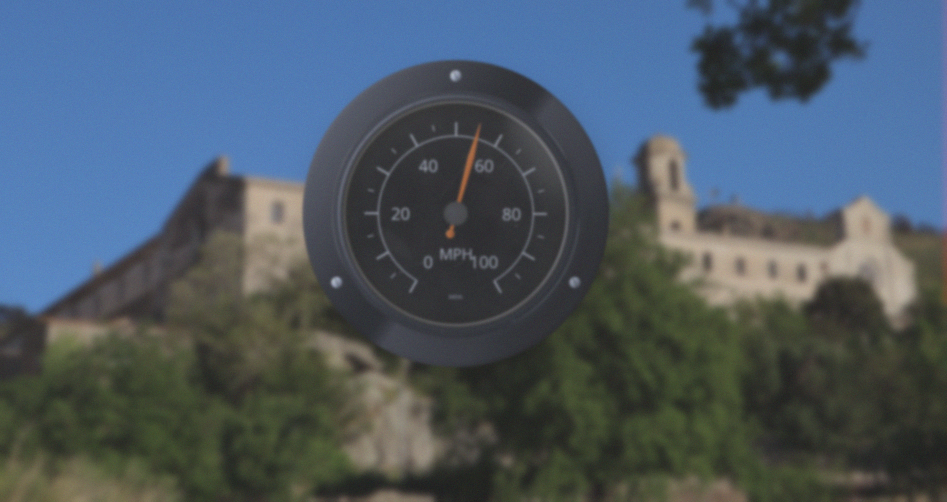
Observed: 55; mph
